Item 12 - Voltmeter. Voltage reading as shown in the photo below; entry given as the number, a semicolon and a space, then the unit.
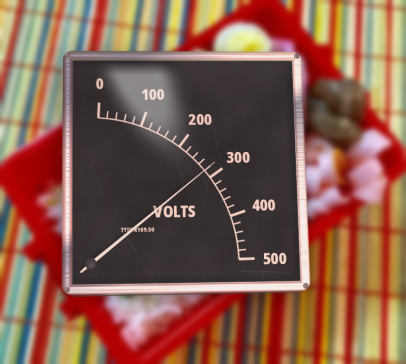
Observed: 280; V
